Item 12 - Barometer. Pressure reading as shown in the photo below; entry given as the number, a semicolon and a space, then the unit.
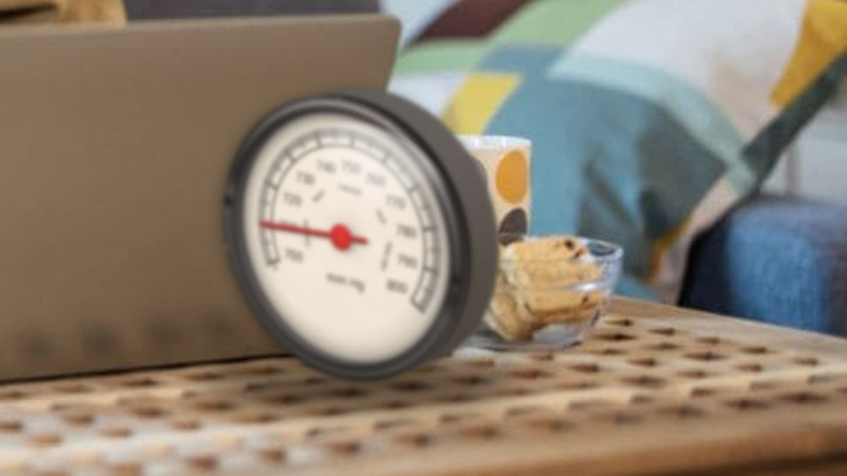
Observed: 710; mmHg
